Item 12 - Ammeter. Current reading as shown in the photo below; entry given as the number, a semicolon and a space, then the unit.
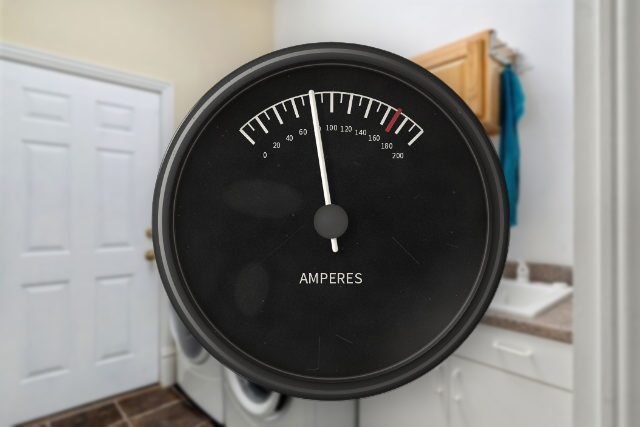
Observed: 80; A
